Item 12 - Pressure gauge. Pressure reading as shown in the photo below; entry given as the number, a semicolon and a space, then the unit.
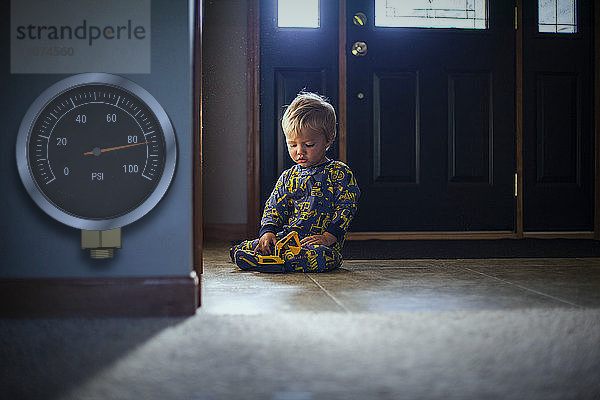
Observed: 84; psi
